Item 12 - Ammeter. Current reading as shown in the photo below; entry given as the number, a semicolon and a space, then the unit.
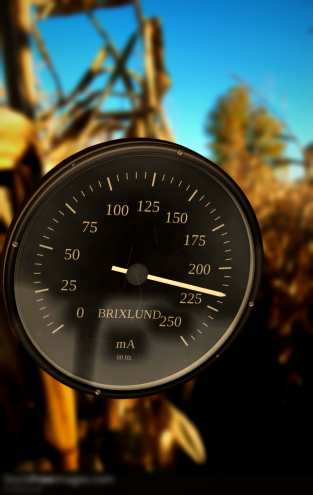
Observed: 215; mA
